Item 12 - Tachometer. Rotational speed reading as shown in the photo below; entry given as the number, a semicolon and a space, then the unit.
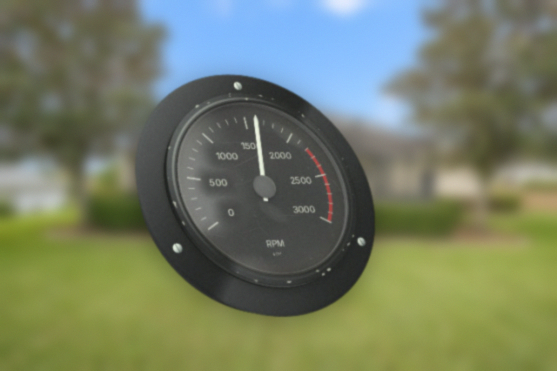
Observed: 1600; rpm
